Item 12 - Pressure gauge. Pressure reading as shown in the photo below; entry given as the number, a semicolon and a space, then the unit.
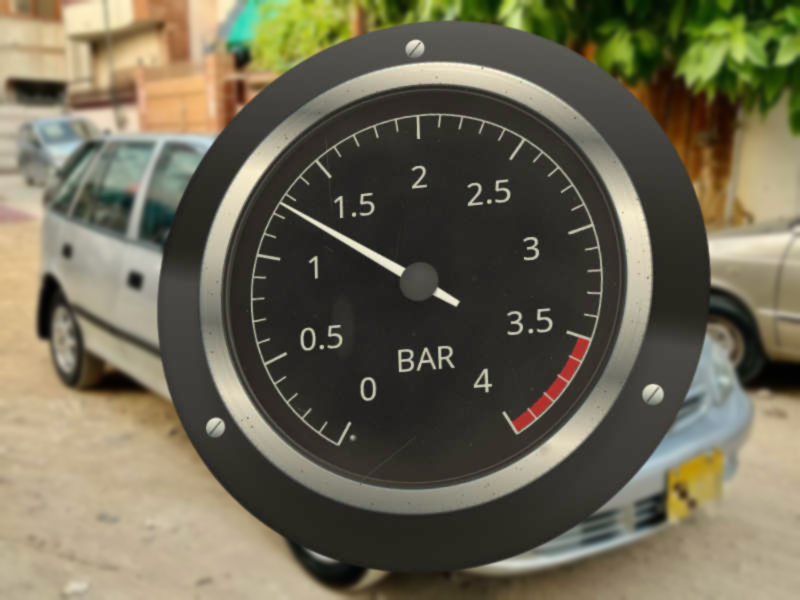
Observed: 1.25; bar
